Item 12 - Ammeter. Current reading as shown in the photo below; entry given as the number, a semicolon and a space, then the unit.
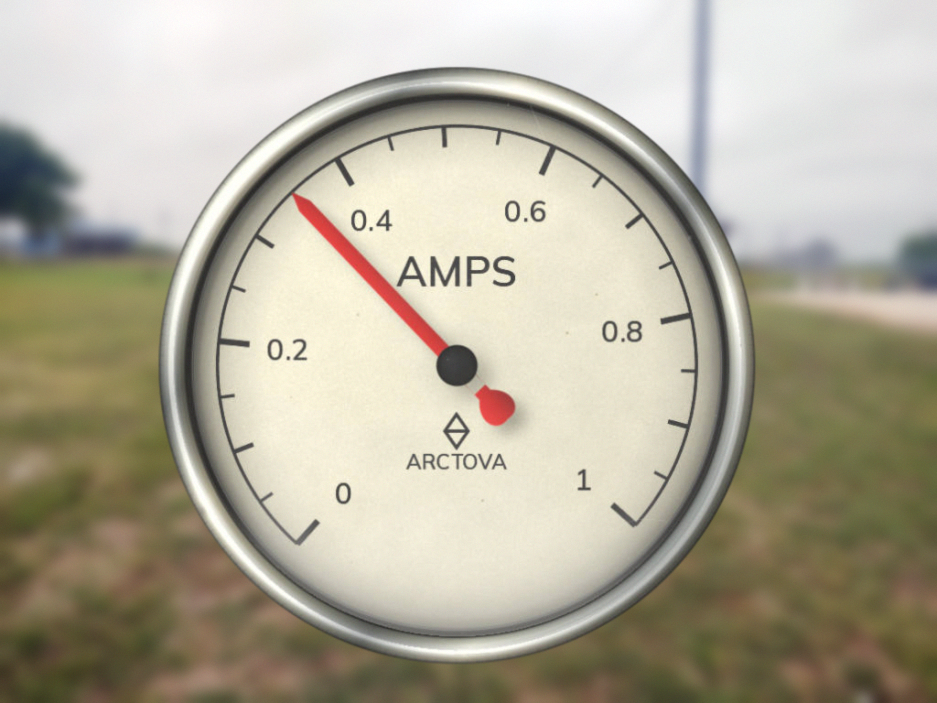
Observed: 0.35; A
